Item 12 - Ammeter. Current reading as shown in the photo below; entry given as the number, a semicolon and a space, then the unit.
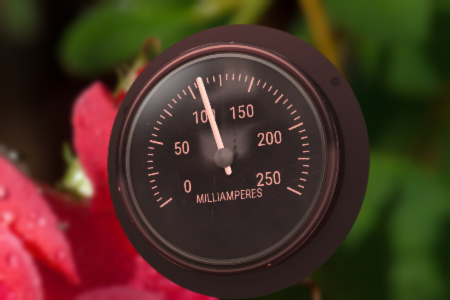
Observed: 110; mA
